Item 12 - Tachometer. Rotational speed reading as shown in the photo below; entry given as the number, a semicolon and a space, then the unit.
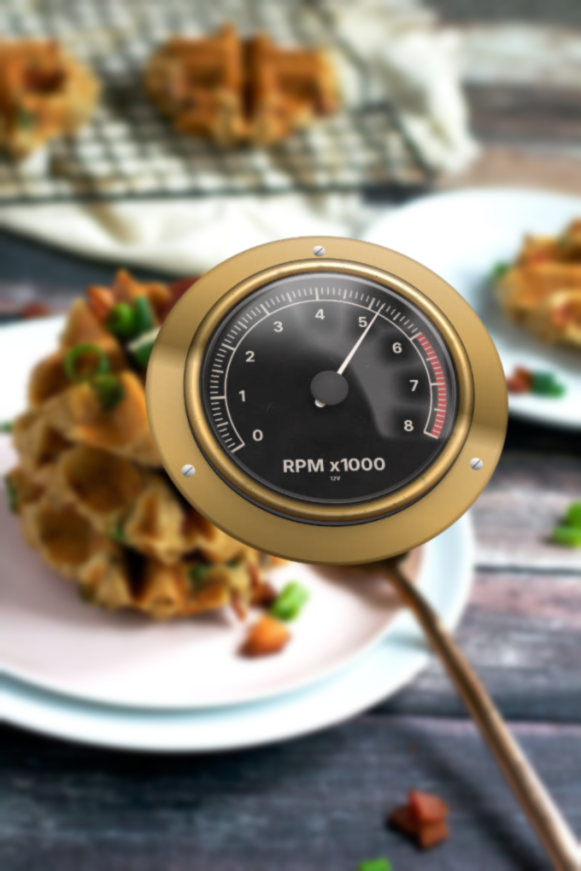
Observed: 5200; rpm
